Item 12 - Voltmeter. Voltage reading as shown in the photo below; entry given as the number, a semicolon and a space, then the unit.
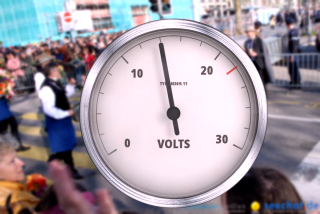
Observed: 14; V
